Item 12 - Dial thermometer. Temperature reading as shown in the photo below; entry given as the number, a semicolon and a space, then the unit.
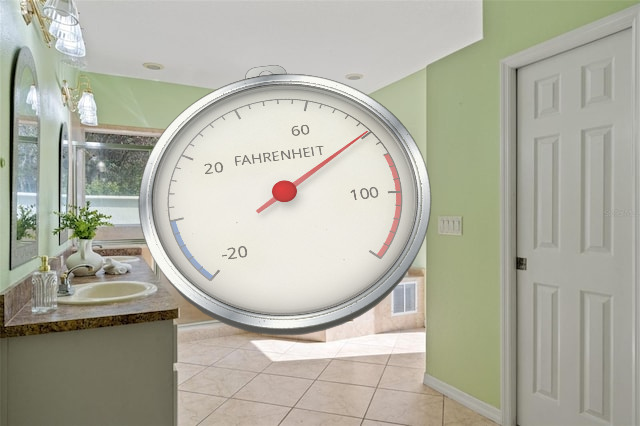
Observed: 80; °F
